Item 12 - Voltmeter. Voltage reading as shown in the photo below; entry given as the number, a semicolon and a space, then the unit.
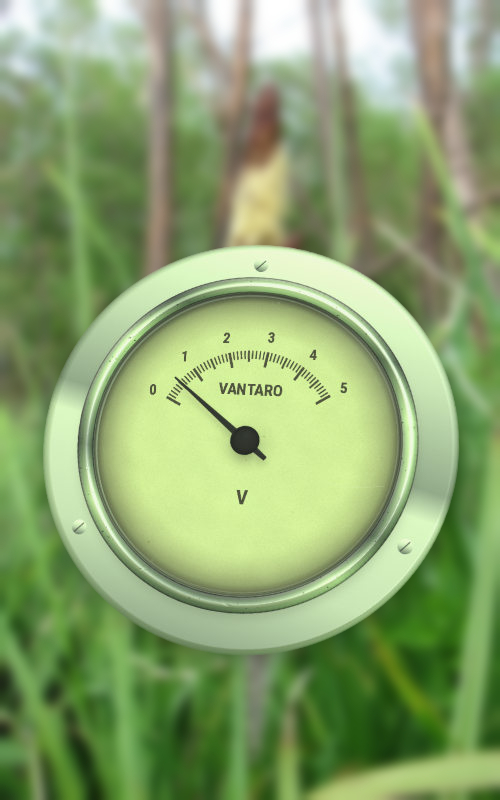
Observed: 0.5; V
